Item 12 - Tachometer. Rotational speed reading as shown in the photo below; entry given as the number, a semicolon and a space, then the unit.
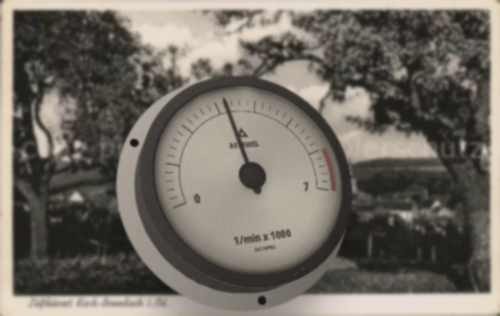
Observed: 3200; rpm
